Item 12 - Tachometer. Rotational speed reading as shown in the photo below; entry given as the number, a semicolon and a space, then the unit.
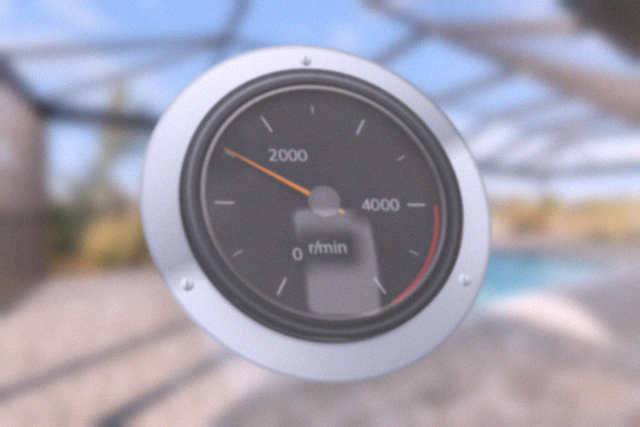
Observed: 1500; rpm
